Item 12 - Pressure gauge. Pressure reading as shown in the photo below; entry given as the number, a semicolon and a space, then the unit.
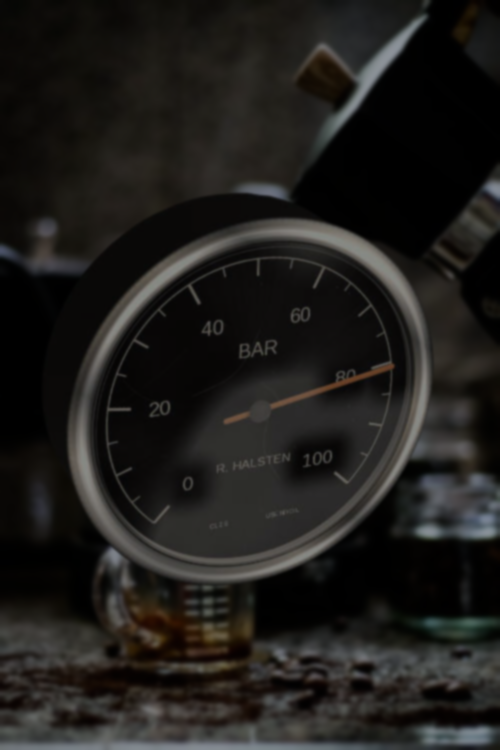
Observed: 80; bar
